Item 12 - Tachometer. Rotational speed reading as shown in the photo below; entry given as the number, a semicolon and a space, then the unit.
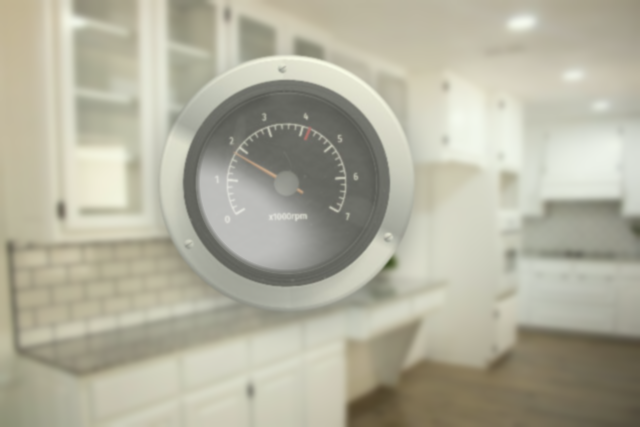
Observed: 1800; rpm
